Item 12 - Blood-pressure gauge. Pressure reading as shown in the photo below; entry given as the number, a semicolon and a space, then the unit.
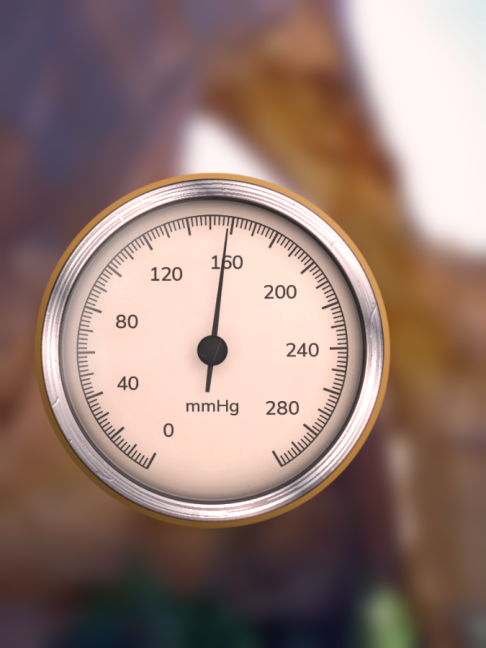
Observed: 158; mmHg
